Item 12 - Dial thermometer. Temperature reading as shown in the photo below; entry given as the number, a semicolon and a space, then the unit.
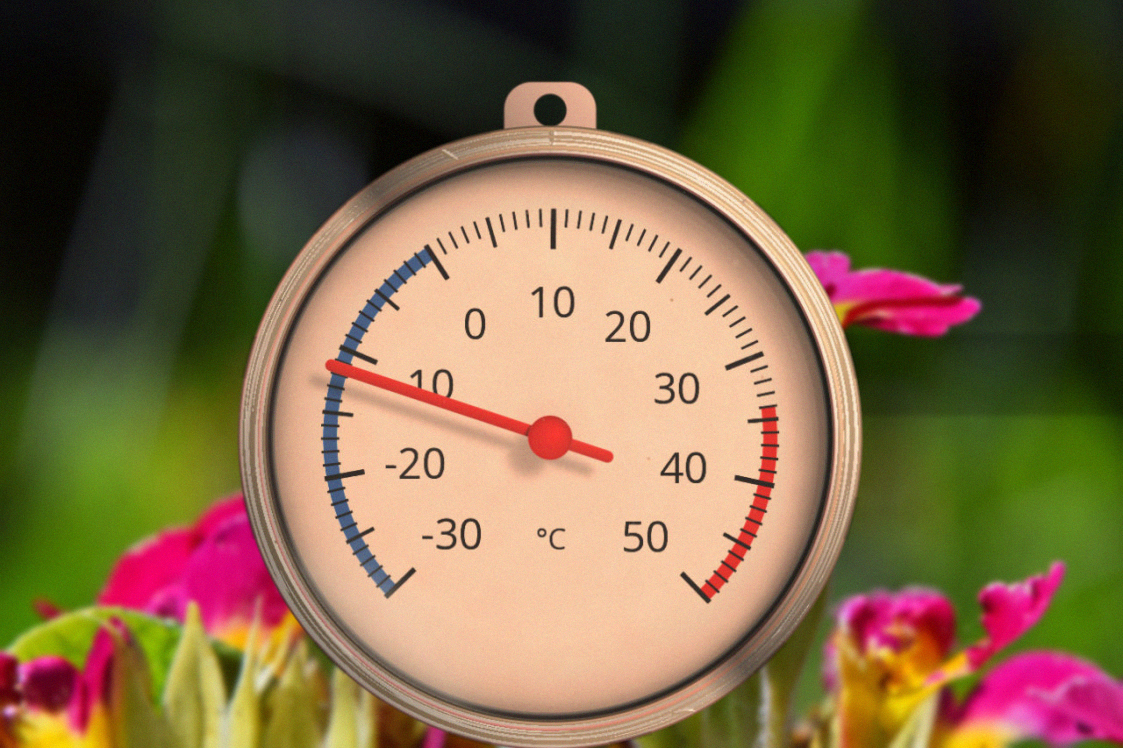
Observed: -11.5; °C
